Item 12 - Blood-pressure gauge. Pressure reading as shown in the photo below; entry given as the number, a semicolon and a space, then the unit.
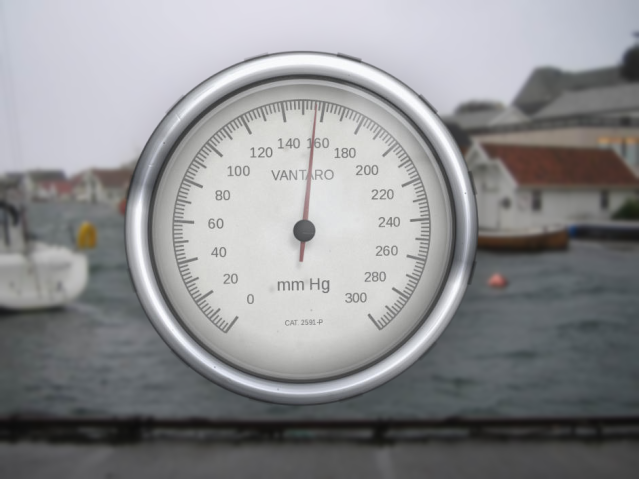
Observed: 156; mmHg
